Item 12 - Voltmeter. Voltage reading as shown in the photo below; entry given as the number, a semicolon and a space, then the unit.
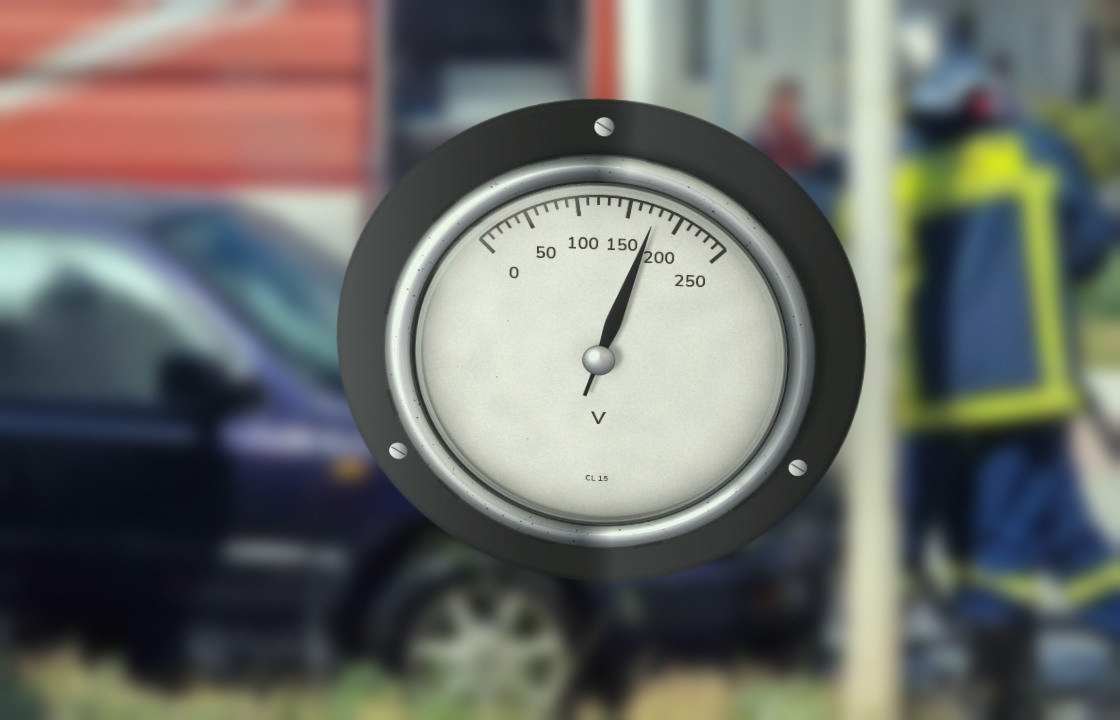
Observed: 175; V
